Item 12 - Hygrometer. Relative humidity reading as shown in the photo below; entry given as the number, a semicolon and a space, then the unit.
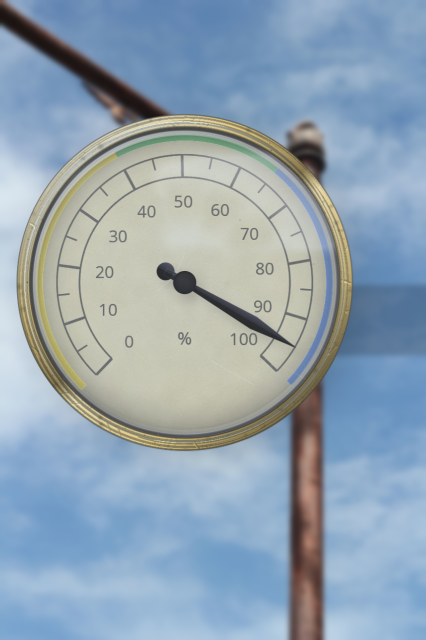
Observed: 95; %
